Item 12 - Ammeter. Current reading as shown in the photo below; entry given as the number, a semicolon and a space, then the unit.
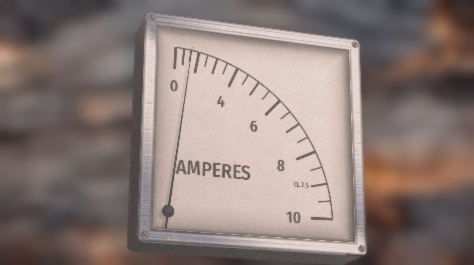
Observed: 1.5; A
